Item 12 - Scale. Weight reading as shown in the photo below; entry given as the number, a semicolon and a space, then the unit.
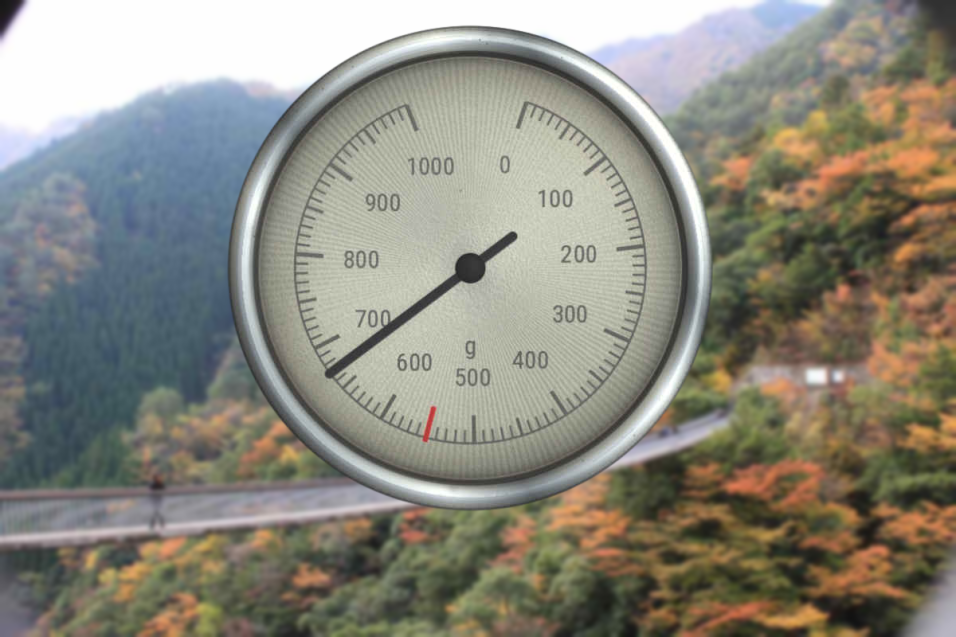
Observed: 670; g
